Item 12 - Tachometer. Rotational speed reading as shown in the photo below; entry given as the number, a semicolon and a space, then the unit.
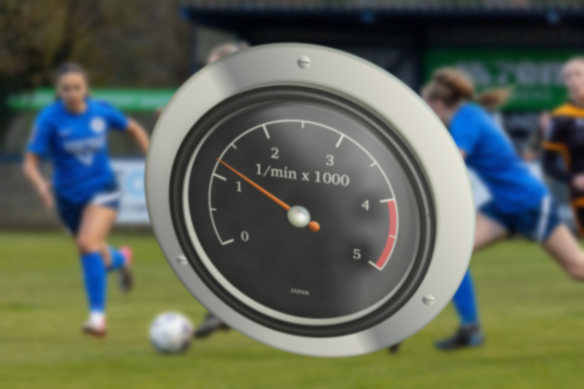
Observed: 1250; rpm
